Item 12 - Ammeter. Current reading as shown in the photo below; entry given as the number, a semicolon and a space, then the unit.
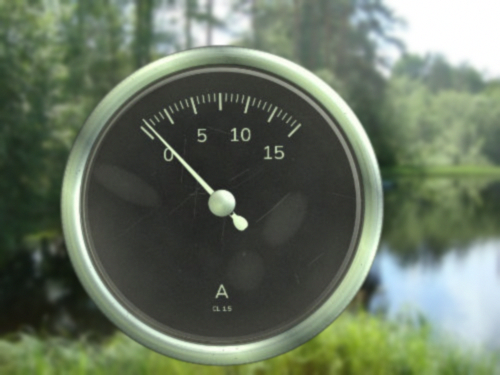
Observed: 0.5; A
